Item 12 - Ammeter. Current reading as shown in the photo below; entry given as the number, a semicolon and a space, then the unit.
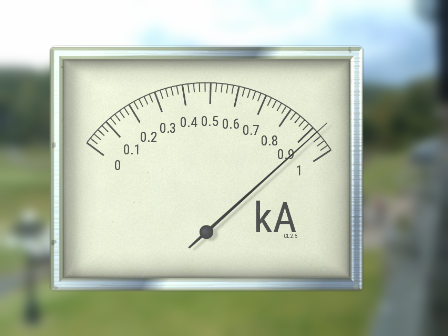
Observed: 0.92; kA
